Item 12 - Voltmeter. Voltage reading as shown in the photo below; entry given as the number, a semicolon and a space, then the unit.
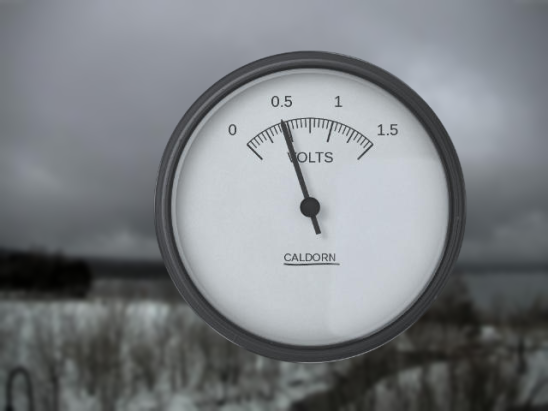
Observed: 0.45; V
